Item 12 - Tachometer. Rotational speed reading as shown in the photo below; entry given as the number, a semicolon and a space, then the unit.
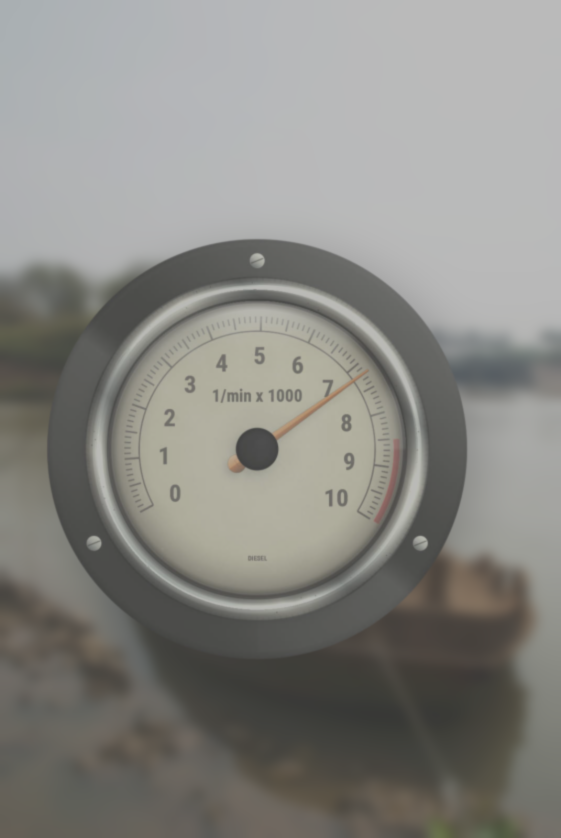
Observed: 7200; rpm
